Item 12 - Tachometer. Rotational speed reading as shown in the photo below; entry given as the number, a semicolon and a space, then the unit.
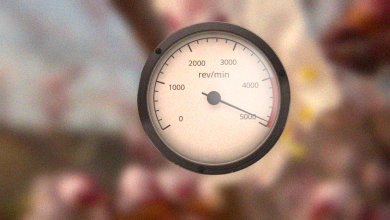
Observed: 4900; rpm
